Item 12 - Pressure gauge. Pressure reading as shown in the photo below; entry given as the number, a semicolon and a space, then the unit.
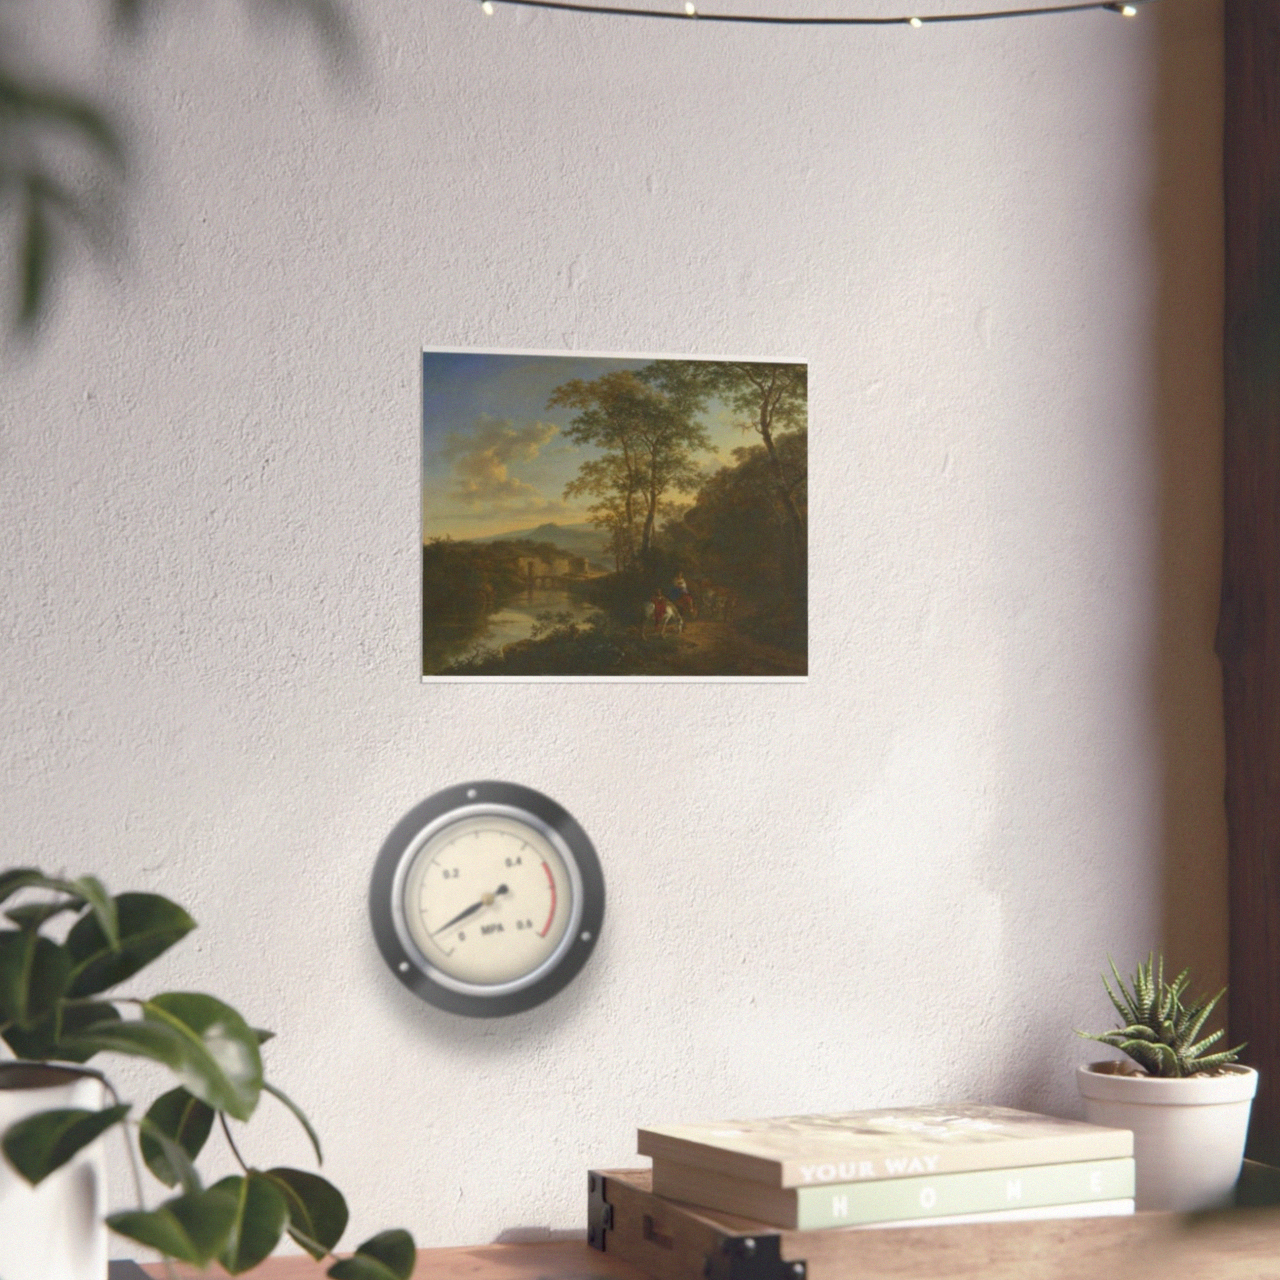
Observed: 0.05; MPa
